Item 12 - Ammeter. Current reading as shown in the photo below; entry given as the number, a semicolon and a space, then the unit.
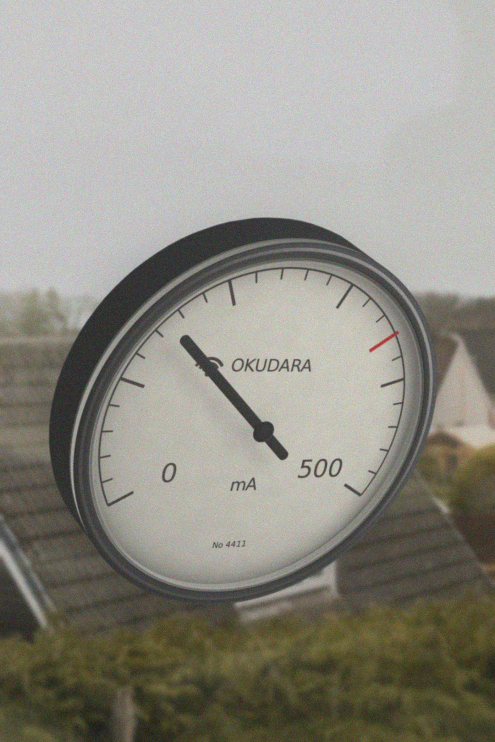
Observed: 150; mA
